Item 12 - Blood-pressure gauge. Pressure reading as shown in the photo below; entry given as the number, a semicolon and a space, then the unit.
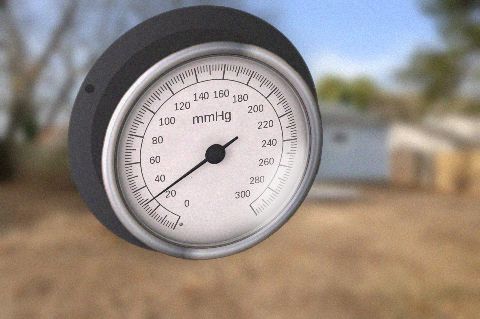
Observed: 30; mmHg
